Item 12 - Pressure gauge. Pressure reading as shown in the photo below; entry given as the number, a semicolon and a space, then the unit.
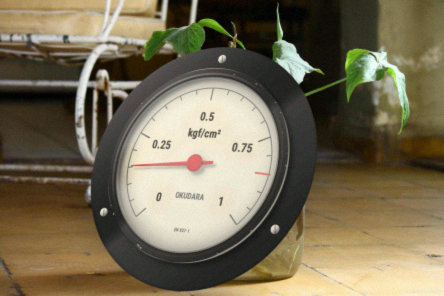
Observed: 0.15; kg/cm²
